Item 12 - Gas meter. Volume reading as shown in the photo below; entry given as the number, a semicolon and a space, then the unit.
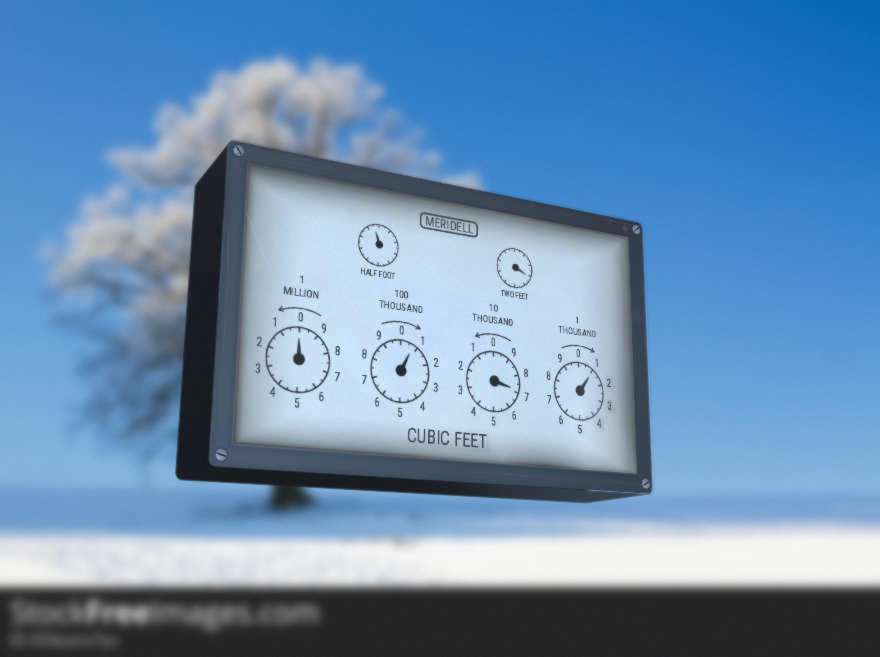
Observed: 7100; ft³
